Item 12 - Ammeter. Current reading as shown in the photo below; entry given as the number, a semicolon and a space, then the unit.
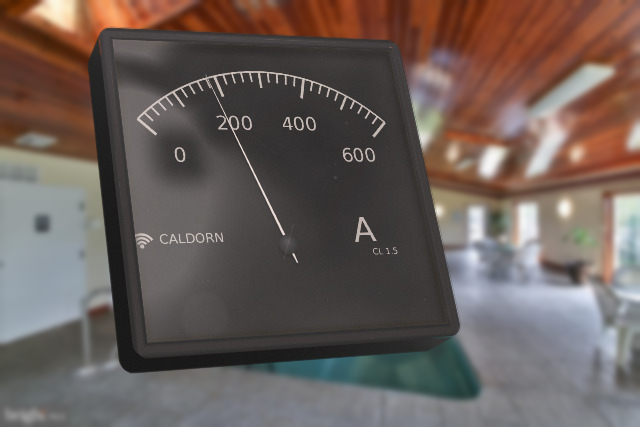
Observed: 180; A
